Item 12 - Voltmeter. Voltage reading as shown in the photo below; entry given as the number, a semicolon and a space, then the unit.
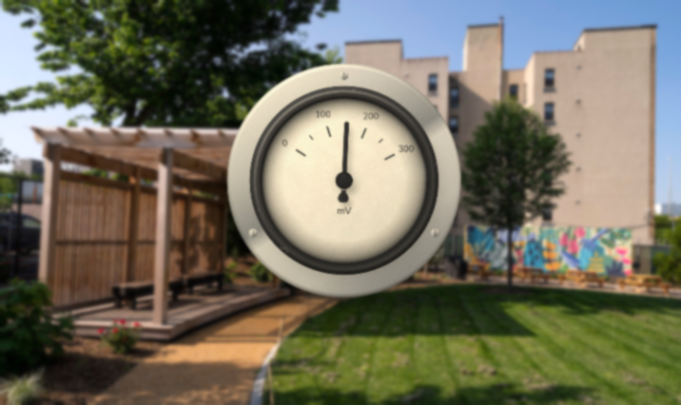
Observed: 150; mV
